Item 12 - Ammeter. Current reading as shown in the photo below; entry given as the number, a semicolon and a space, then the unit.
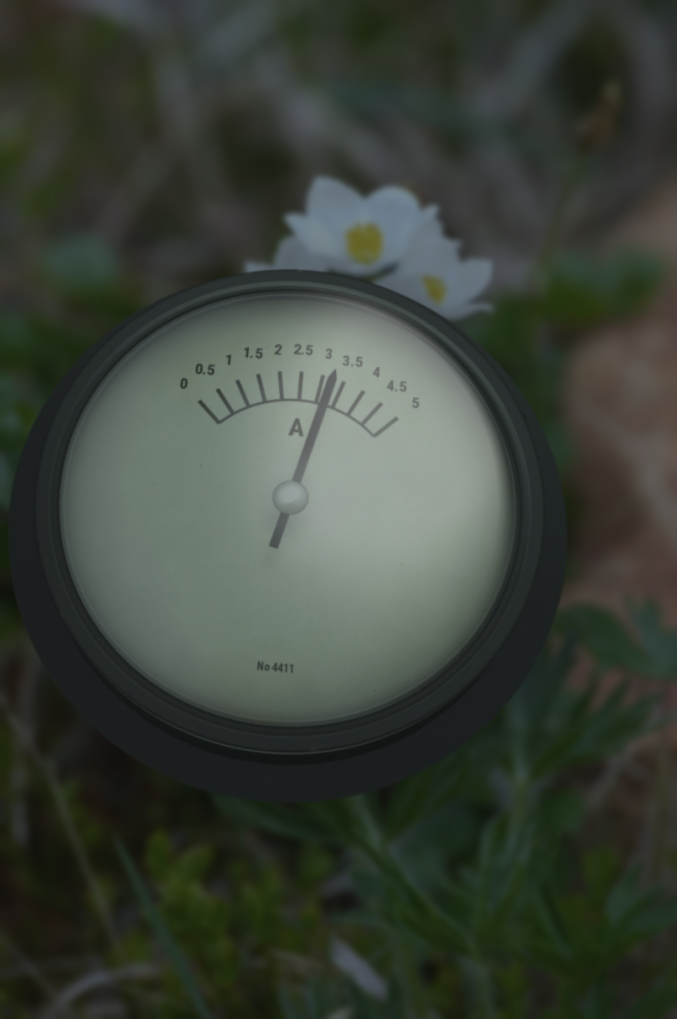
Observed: 3.25; A
